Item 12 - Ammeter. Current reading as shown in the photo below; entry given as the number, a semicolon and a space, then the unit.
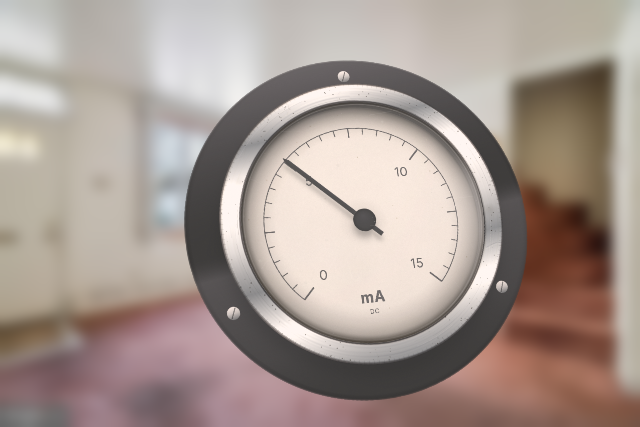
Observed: 5; mA
